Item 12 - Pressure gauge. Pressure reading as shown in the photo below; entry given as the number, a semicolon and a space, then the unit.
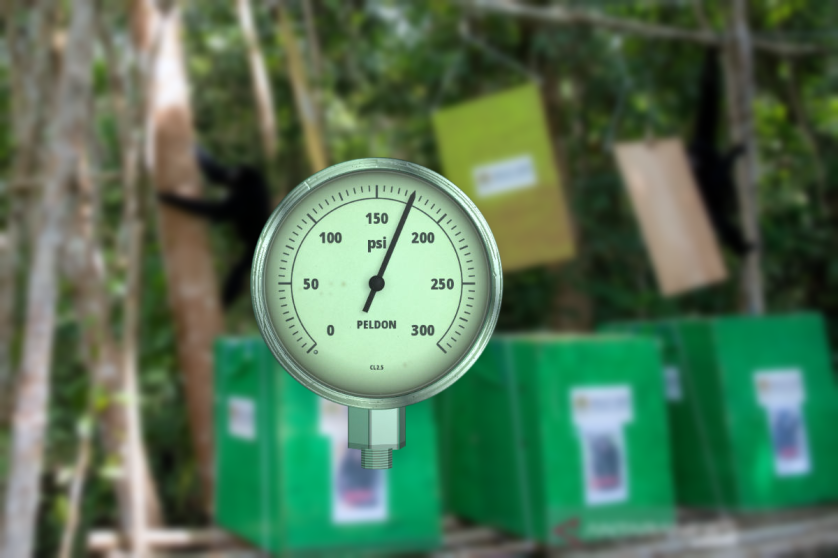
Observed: 175; psi
